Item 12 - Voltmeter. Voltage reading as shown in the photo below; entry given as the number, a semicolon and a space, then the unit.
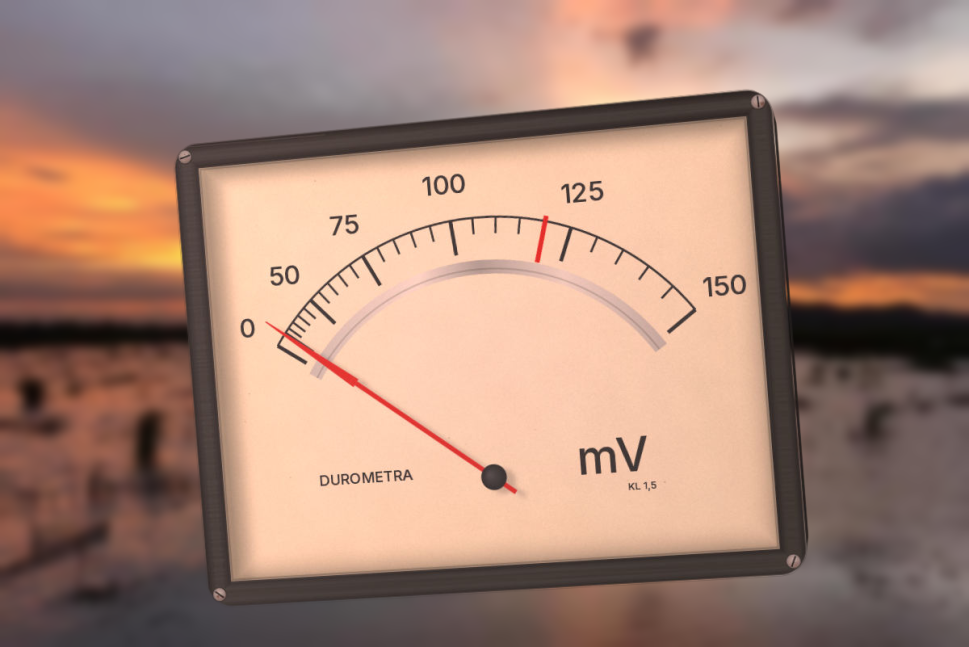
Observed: 25; mV
